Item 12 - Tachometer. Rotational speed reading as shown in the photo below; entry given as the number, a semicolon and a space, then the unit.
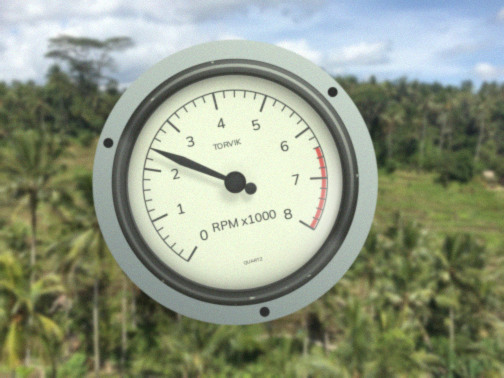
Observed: 2400; rpm
